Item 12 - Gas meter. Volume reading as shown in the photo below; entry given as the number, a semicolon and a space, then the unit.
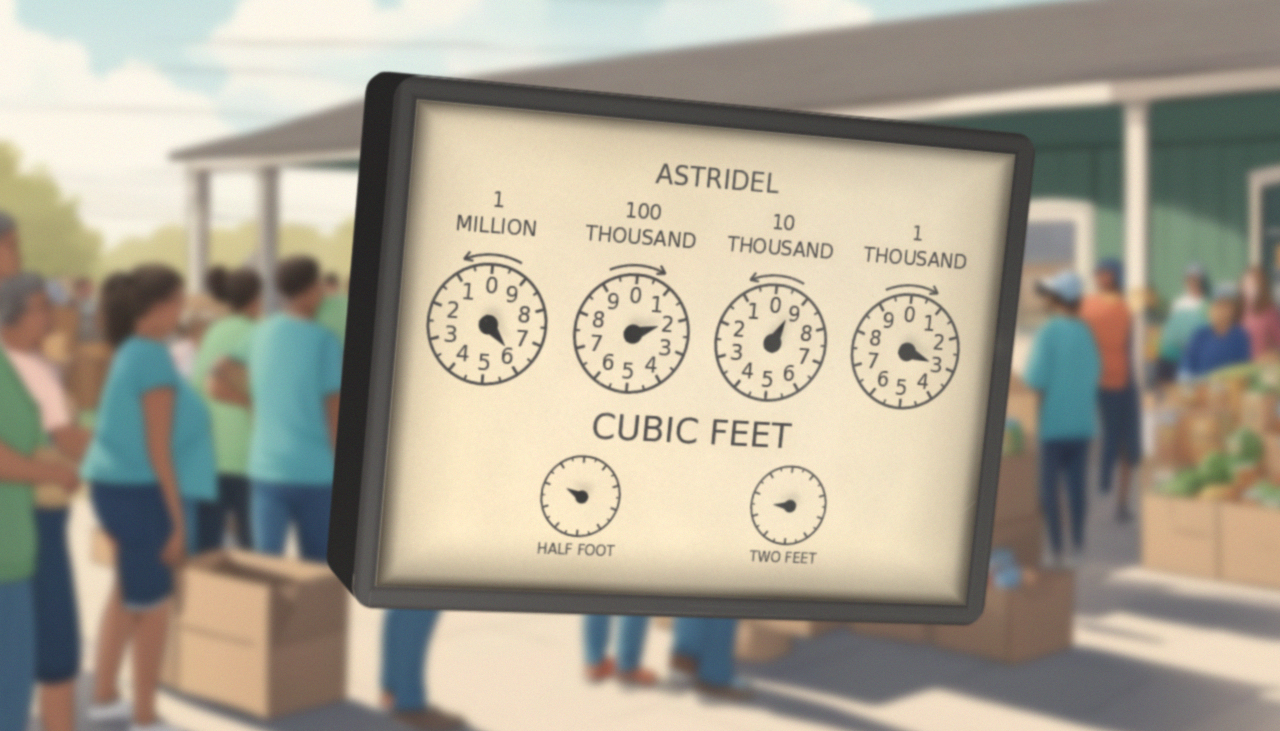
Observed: 619300; ft³
